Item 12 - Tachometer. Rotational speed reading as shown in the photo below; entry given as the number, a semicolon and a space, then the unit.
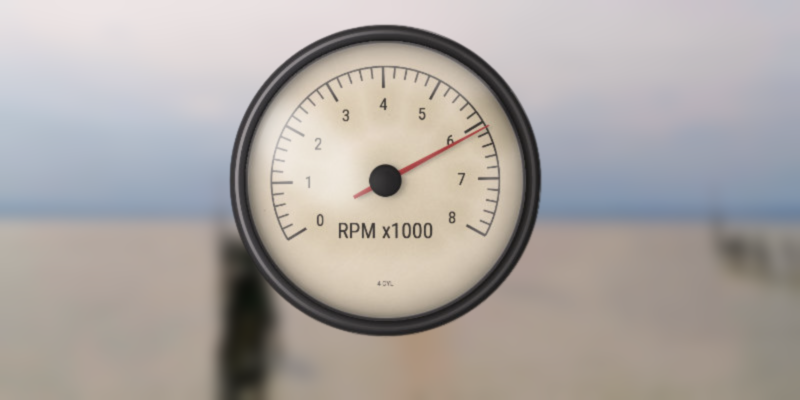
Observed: 6100; rpm
